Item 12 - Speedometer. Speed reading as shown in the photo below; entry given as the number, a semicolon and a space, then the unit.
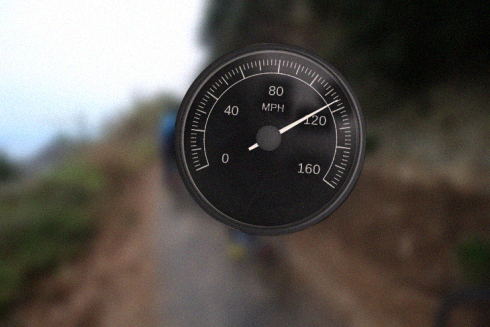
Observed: 116; mph
